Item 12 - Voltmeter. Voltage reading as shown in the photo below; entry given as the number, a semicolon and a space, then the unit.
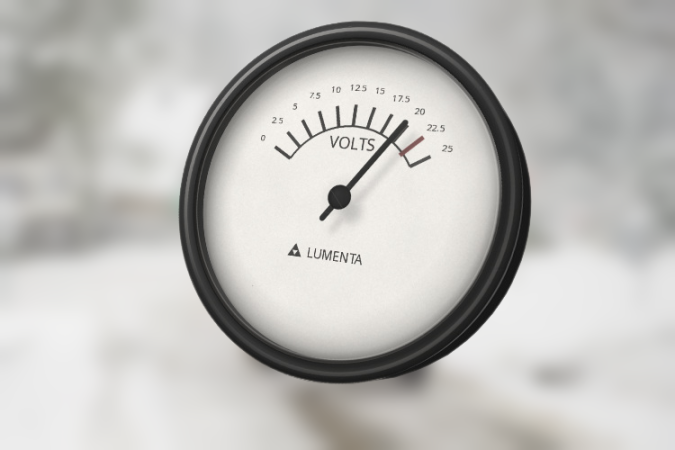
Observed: 20; V
